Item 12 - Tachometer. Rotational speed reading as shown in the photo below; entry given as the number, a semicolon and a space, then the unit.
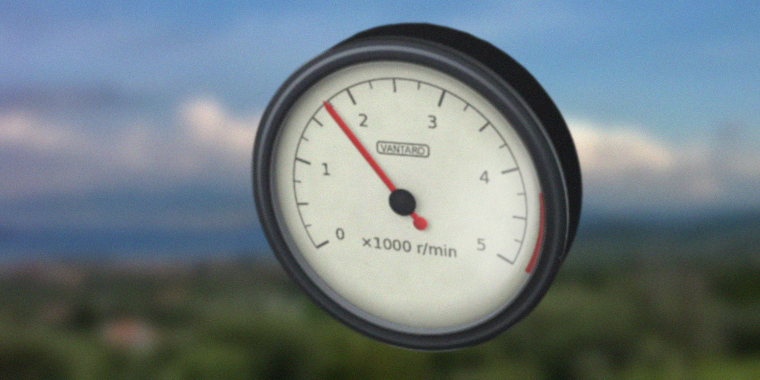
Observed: 1750; rpm
